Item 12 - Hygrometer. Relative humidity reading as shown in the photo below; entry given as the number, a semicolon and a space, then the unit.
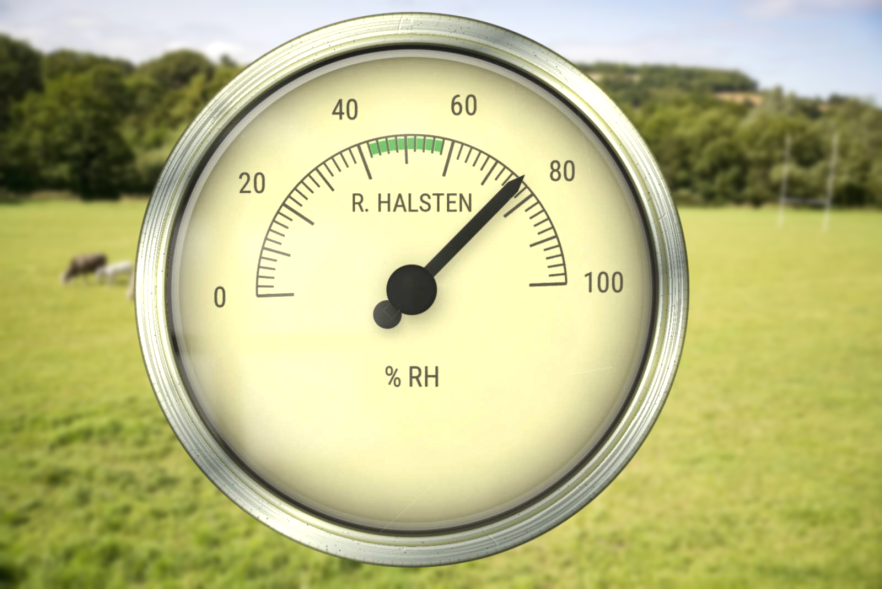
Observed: 76; %
